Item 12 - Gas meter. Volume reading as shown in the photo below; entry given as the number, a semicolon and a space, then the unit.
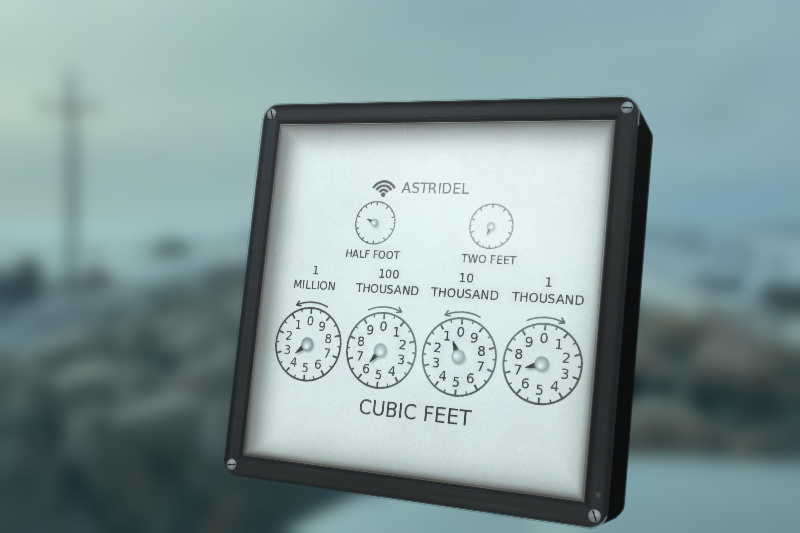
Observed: 360700; ft³
